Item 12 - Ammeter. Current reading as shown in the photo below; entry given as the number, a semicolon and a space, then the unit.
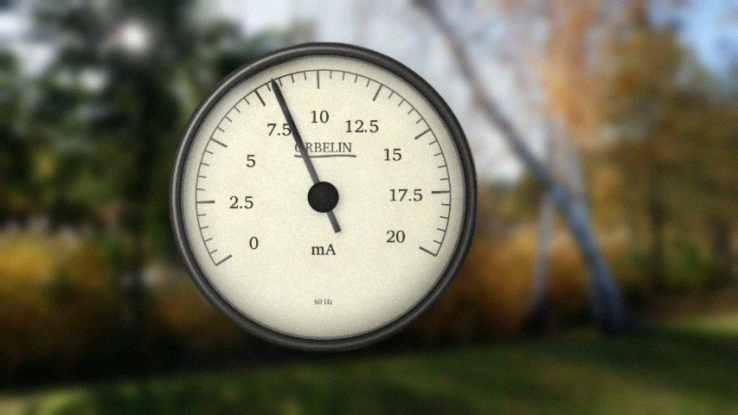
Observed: 8.25; mA
